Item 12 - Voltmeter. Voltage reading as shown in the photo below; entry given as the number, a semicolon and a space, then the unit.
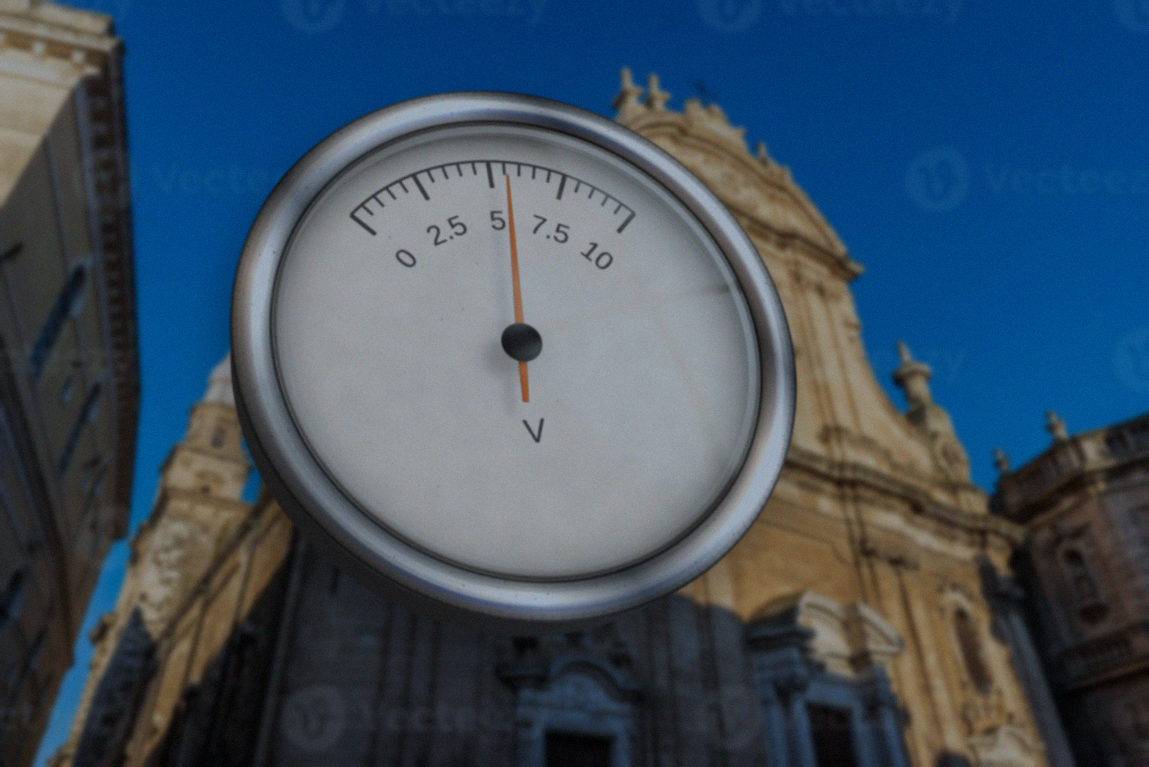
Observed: 5.5; V
